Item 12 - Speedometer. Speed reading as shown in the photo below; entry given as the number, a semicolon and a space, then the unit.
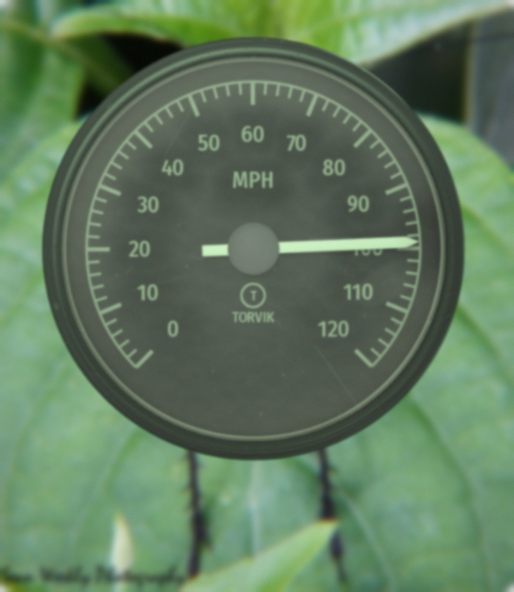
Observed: 99; mph
